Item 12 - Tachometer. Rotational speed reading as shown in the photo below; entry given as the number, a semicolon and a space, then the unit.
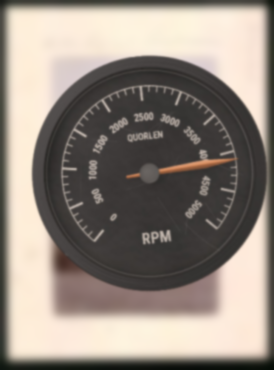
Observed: 4100; rpm
